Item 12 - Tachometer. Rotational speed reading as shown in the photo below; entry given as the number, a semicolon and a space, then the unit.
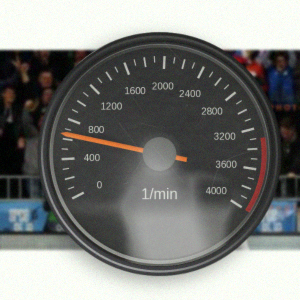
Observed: 650; rpm
